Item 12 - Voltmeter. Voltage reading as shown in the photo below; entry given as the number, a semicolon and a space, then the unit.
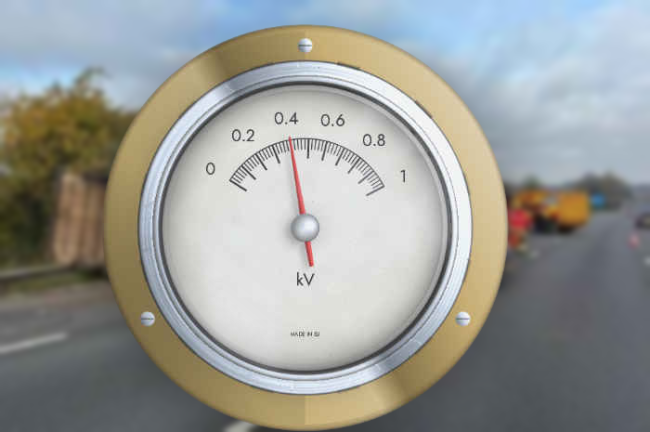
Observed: 0.4; kV
